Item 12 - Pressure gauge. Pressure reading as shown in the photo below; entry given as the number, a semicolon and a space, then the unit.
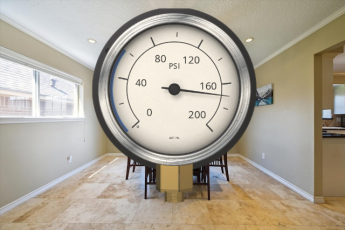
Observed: 170; psi
